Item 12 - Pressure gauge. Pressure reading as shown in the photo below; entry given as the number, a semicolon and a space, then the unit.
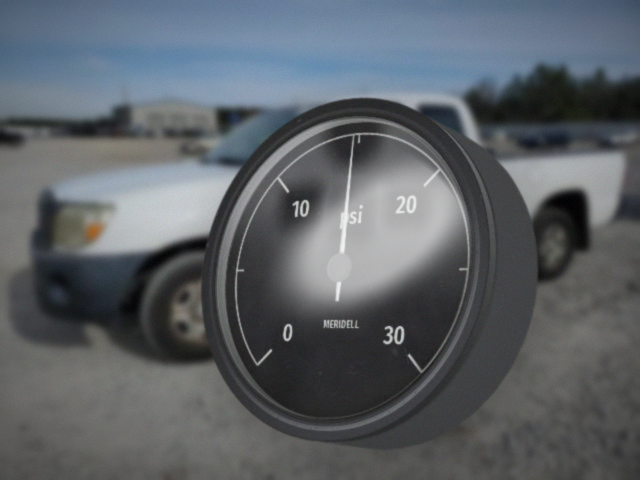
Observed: 15; psi
